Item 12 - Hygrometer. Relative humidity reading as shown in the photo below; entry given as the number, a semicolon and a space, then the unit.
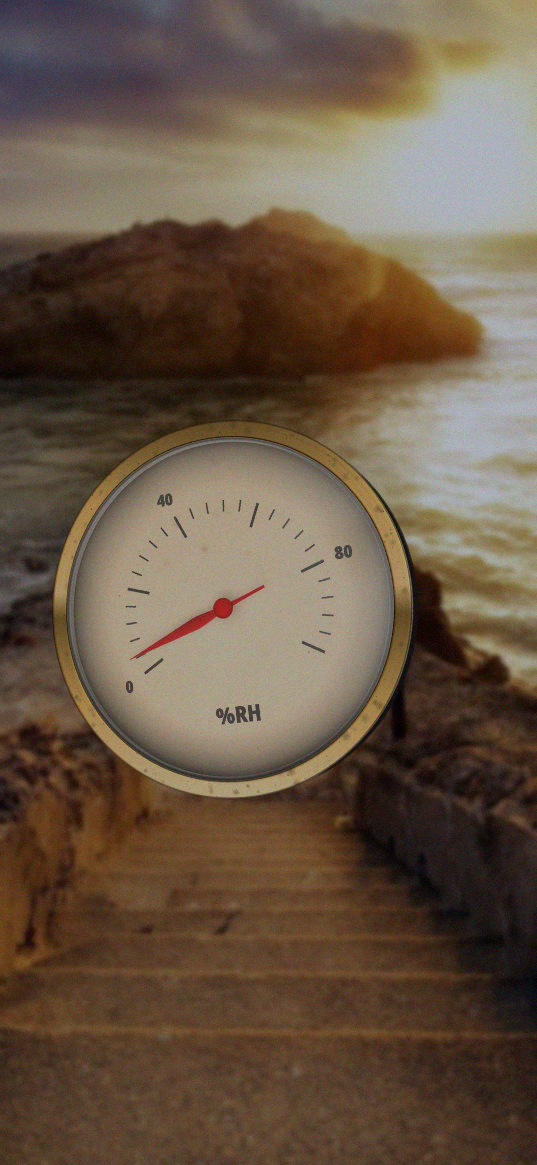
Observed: 4; %
